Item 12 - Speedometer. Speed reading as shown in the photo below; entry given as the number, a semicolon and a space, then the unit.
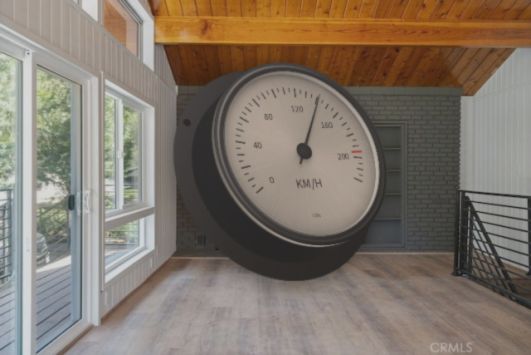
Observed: 140; km/h
